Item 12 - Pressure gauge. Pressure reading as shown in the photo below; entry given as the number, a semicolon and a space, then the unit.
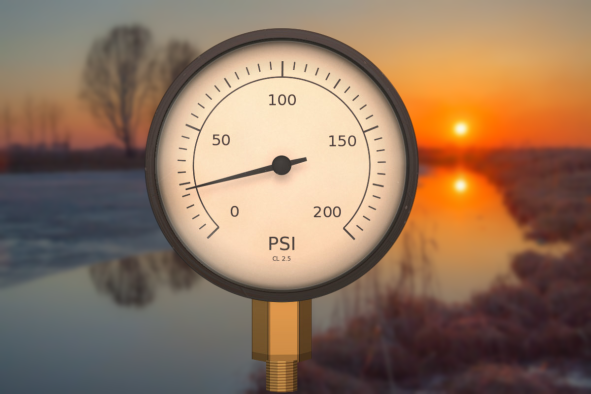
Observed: 22.5; psi
